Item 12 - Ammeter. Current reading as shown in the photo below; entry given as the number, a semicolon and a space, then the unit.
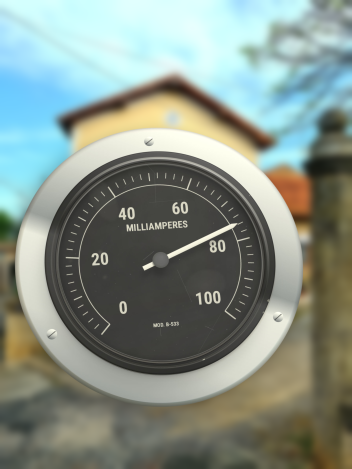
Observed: 76; mA
